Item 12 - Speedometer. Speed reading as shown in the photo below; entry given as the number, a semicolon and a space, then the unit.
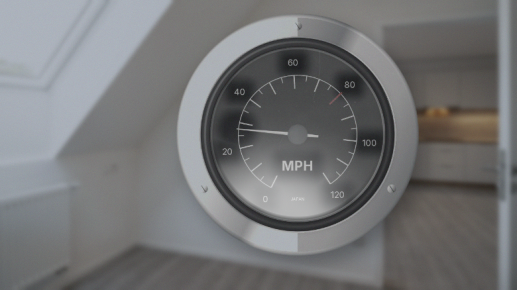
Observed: 27.5; mph
